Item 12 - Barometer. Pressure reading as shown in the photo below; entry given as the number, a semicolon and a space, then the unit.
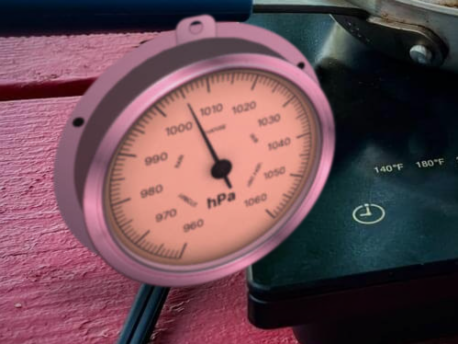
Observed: 1005; hPa
